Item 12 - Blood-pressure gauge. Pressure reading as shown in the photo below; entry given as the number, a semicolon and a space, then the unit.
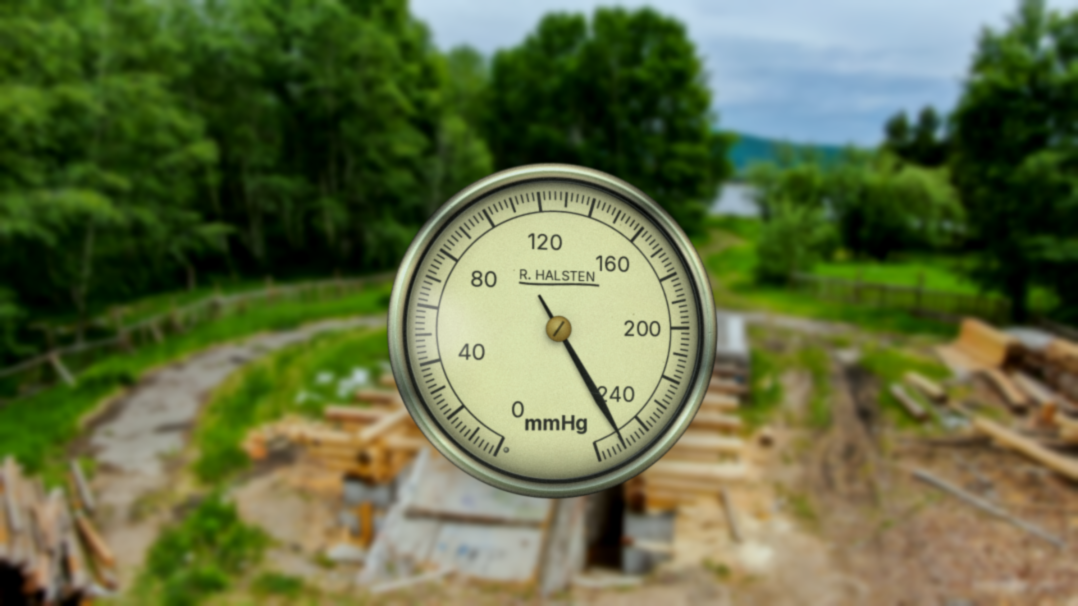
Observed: 250; mmHg
